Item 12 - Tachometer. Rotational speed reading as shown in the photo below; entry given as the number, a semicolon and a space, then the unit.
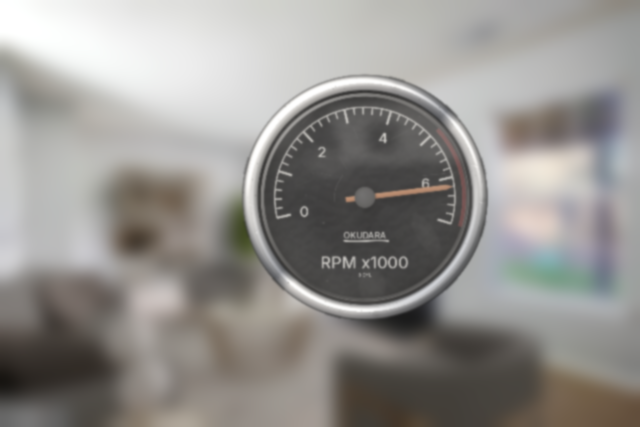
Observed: 6200; rpm
